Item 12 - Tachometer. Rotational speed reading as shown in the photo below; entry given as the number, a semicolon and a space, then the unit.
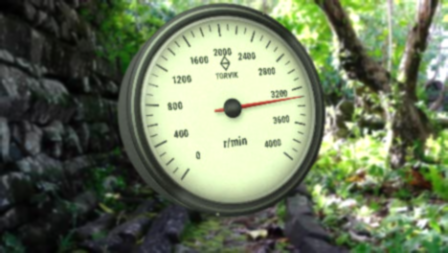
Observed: 3300; rpm
